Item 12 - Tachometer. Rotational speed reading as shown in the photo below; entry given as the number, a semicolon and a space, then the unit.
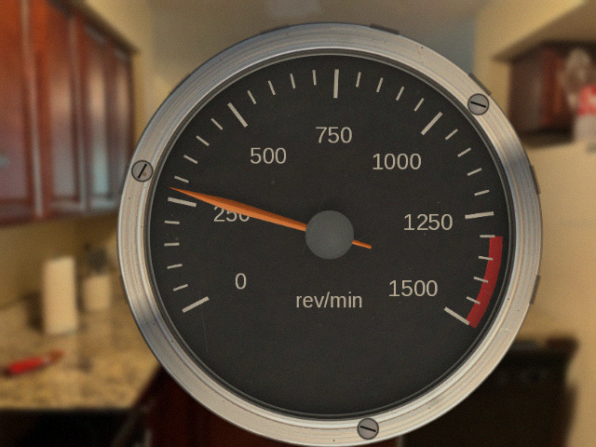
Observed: 275; rpm
